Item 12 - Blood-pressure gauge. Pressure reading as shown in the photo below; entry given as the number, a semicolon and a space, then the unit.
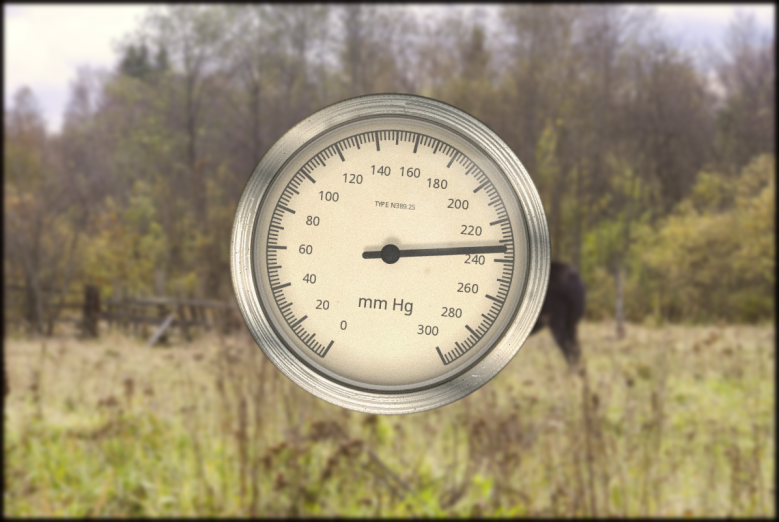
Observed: 234; mmHg
